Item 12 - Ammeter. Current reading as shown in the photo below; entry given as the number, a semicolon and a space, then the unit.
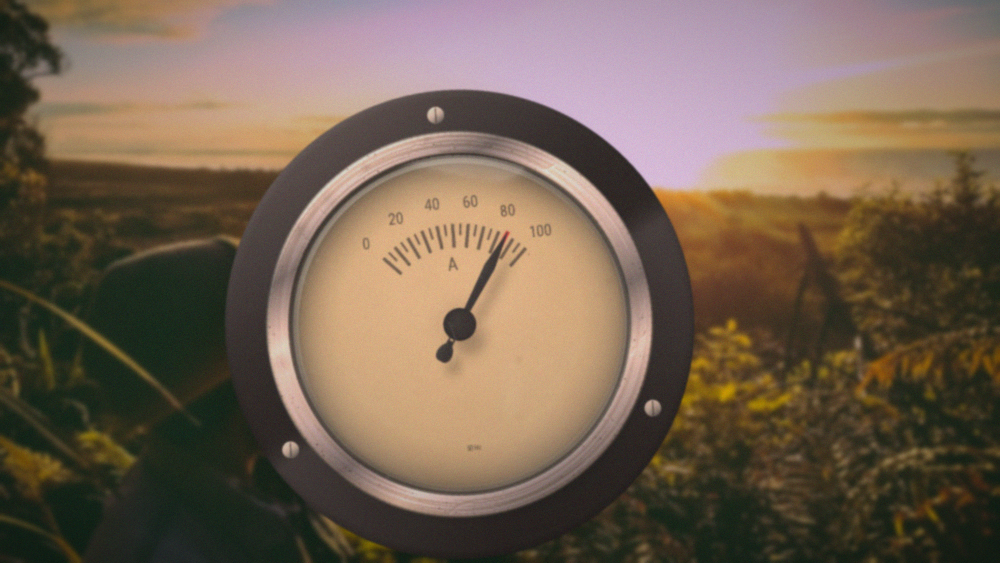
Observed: 85; A
